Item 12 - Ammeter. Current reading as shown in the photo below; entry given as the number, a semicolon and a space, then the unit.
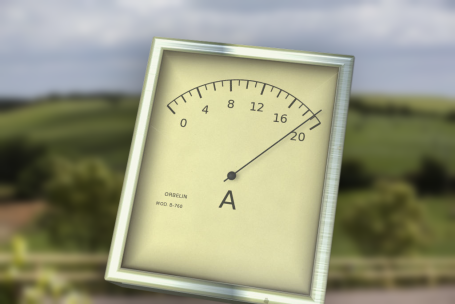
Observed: 19; A
